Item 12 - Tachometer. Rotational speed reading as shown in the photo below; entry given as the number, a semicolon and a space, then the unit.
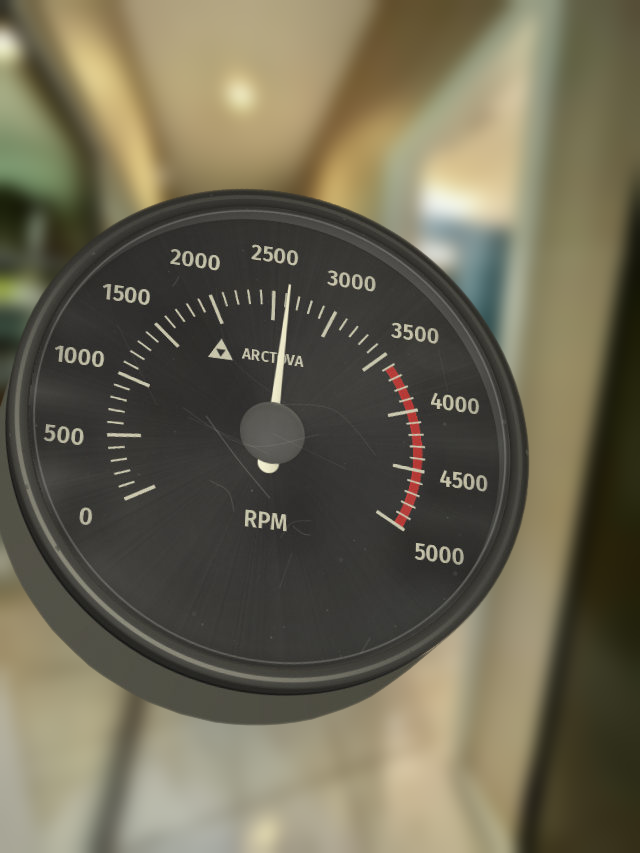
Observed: 2600; rpm
